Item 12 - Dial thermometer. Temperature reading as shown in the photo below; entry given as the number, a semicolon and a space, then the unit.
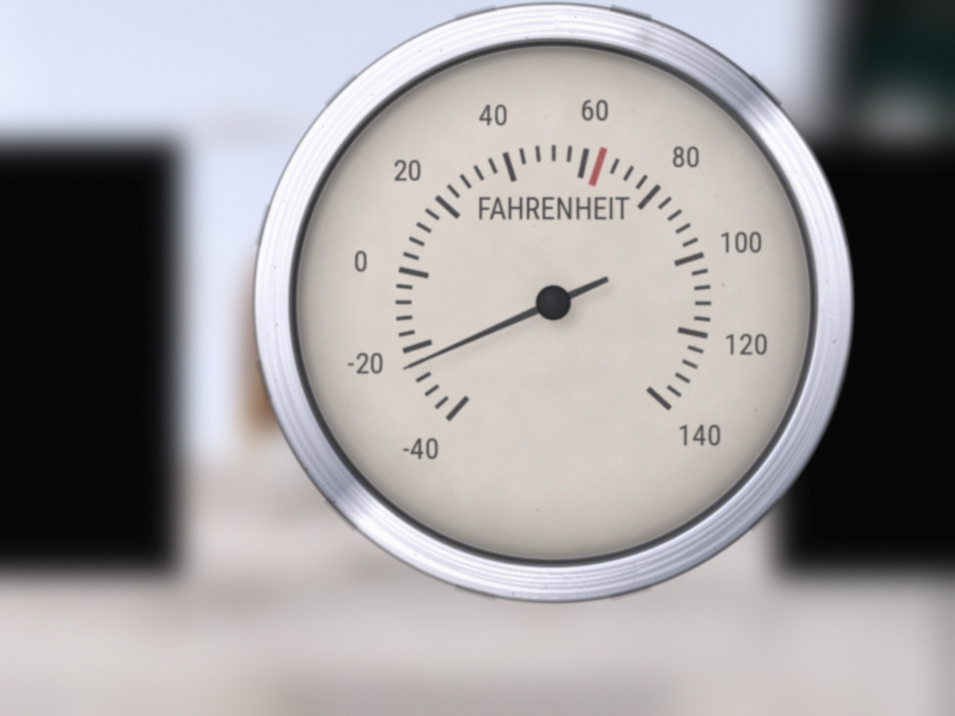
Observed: -24; °F
